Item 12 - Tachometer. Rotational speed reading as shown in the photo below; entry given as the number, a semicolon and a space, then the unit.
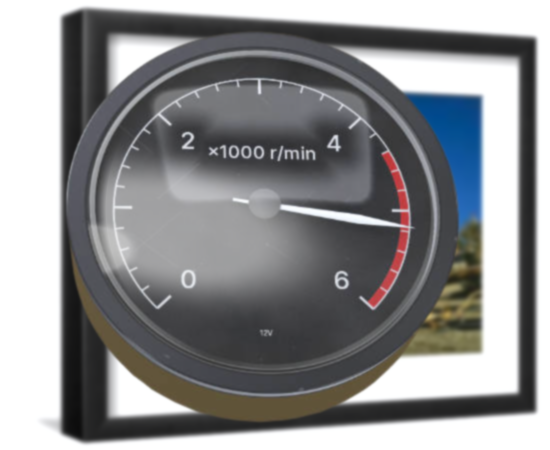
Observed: 5200; rpm
